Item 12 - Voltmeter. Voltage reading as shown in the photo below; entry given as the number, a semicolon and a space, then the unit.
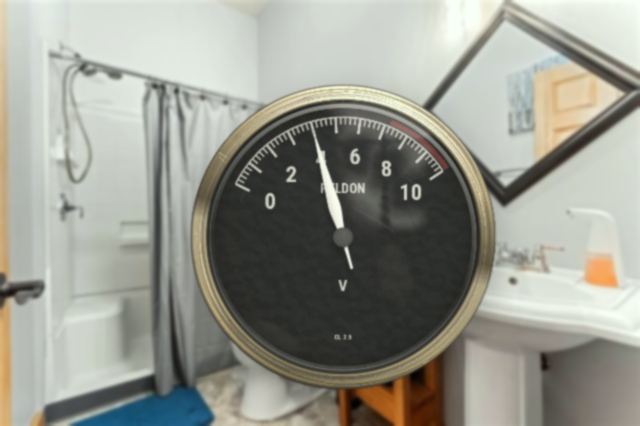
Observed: 4; V
